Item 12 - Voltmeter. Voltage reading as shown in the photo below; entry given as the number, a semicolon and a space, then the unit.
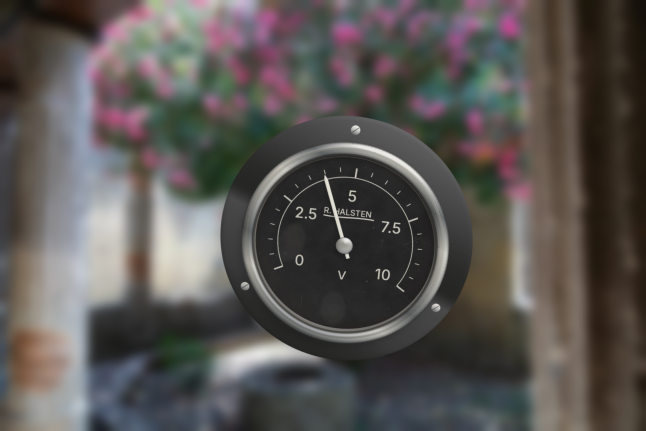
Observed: 4; V
